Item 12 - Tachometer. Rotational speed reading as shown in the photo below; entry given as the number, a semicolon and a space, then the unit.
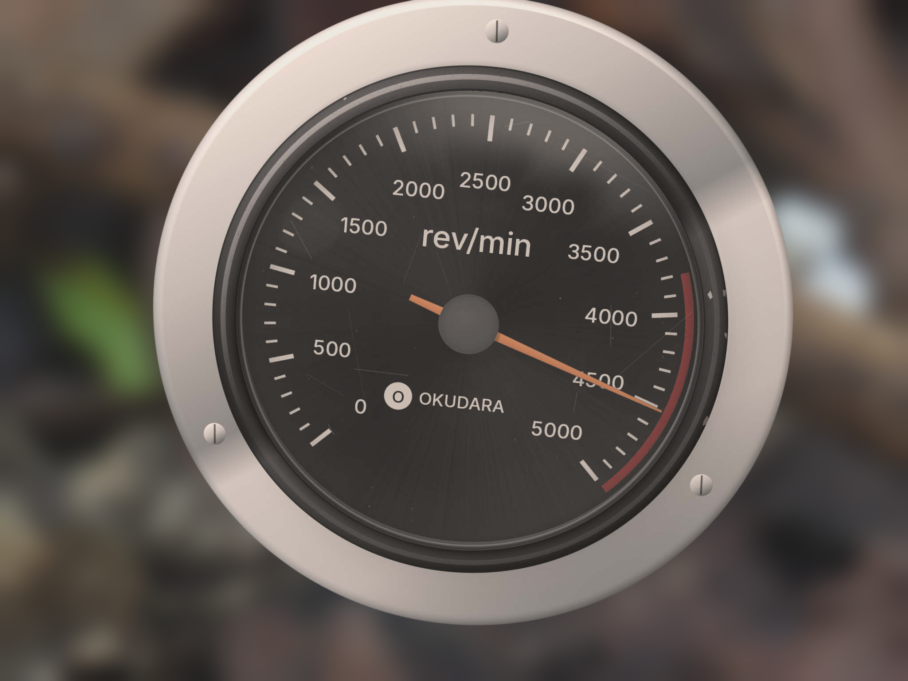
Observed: 4500; rpm
